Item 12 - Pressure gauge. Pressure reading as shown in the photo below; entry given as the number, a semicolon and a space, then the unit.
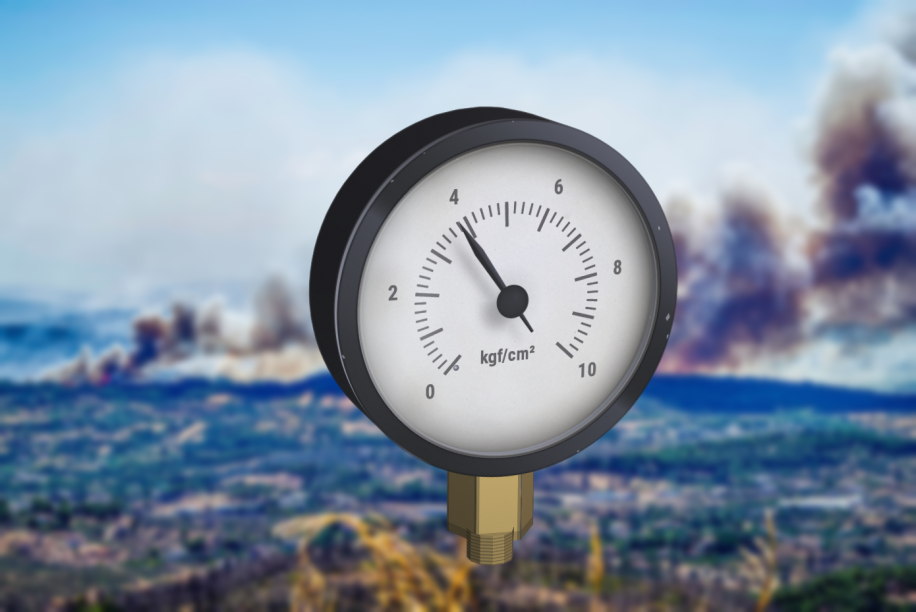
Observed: 3.8; kg/cm²
